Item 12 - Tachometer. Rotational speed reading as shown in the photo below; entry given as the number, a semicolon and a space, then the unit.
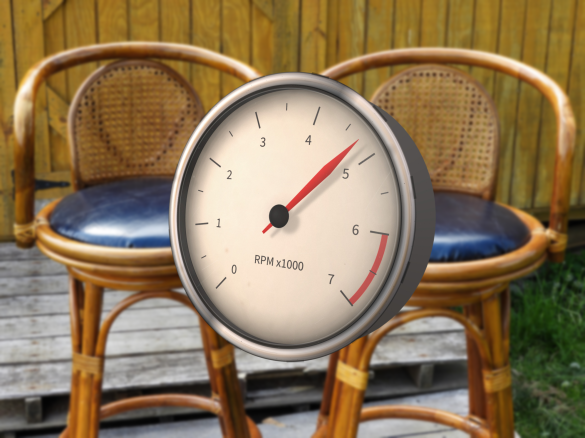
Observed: 4750; rpm
